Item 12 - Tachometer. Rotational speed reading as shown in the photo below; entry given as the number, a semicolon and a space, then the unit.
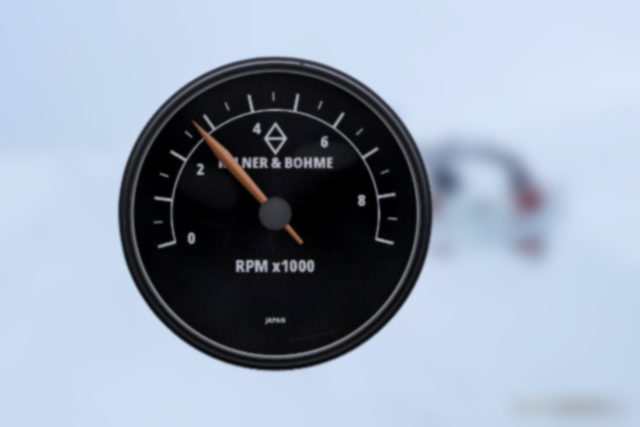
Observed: 2750; rpm
